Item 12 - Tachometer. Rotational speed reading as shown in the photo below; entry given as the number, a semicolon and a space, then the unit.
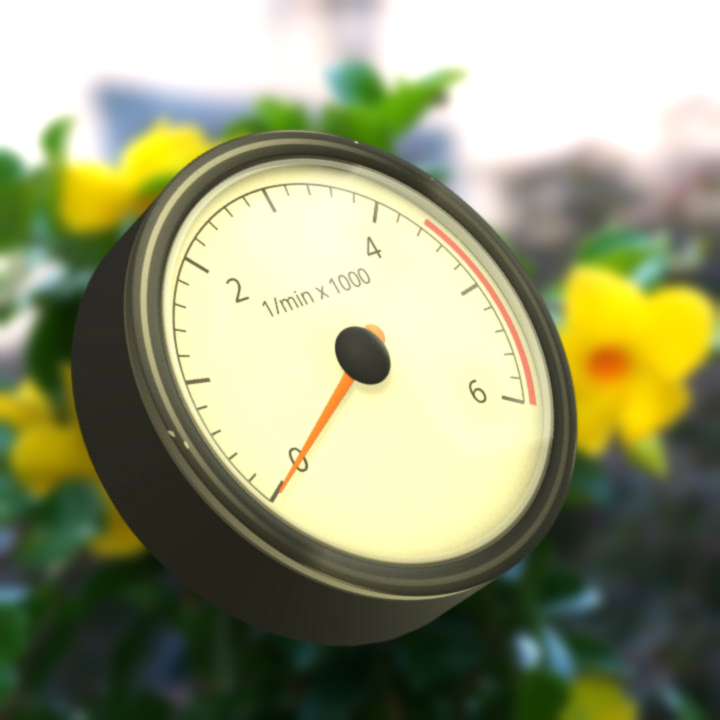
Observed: 0; rpm
